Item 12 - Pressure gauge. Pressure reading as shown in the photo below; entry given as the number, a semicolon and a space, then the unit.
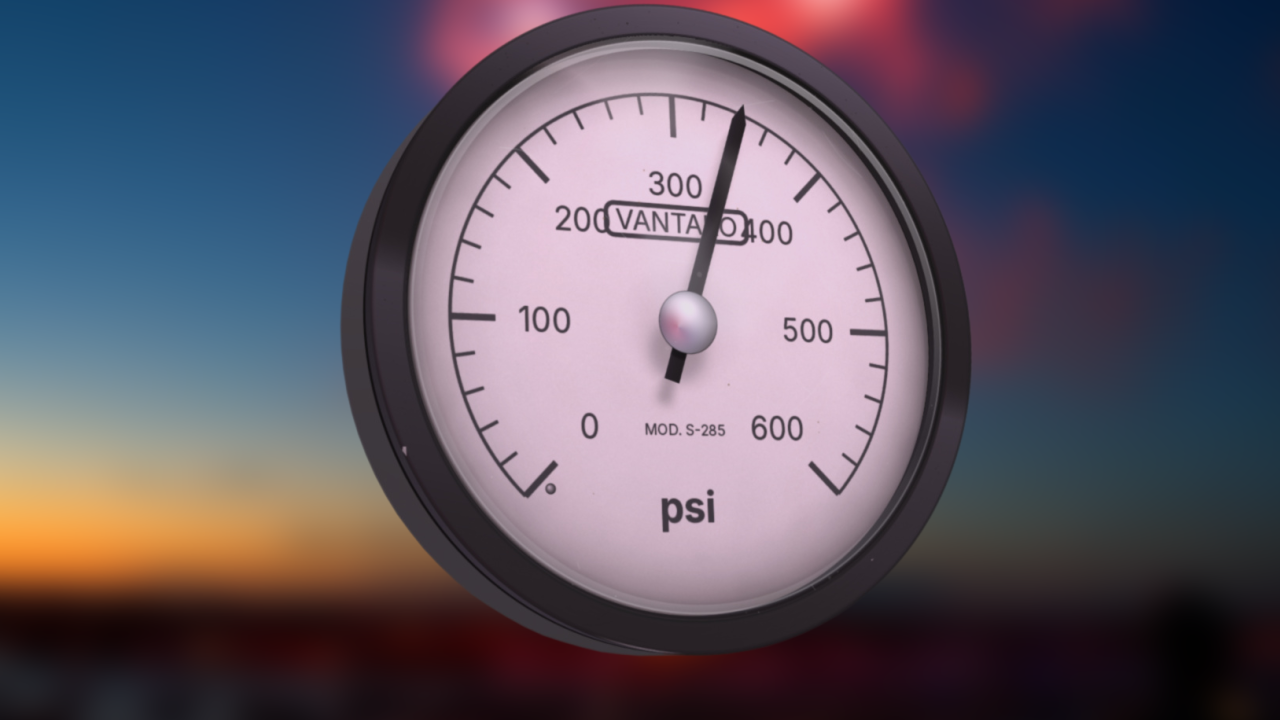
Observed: 340; psi
